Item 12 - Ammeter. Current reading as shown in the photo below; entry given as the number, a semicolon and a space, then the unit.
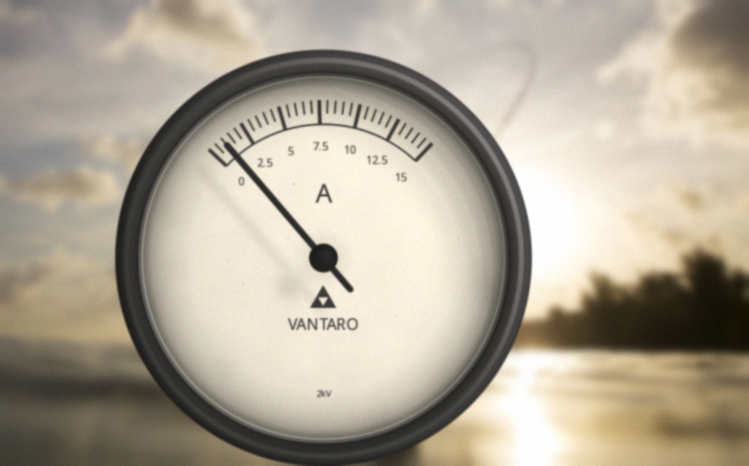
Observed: 1; A
